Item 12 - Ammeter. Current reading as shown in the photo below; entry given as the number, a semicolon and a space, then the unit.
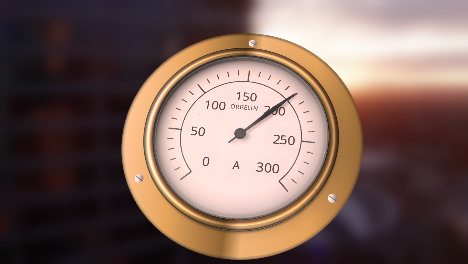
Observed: 200; A
